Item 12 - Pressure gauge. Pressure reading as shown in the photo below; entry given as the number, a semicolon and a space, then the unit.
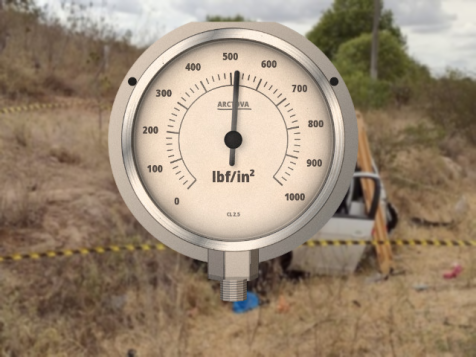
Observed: 520; psi
